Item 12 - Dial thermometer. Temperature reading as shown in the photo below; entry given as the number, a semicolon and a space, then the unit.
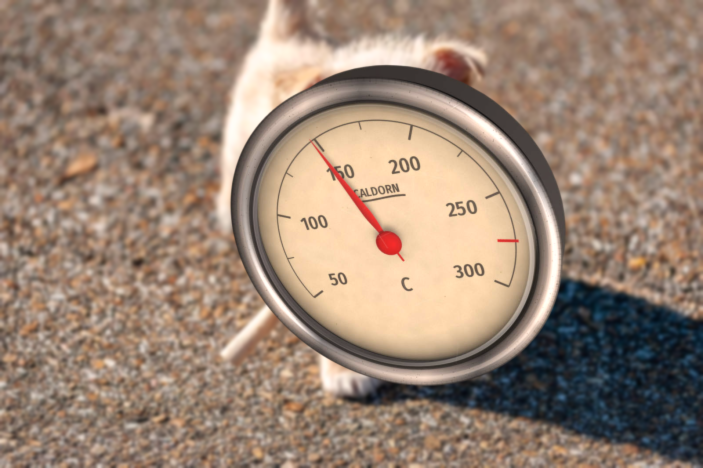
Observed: 150; °C
